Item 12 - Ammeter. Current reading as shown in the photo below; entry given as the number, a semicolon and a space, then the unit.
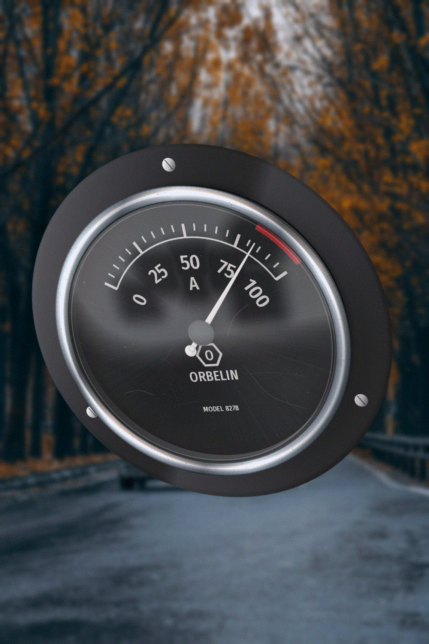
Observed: 82.5; A
